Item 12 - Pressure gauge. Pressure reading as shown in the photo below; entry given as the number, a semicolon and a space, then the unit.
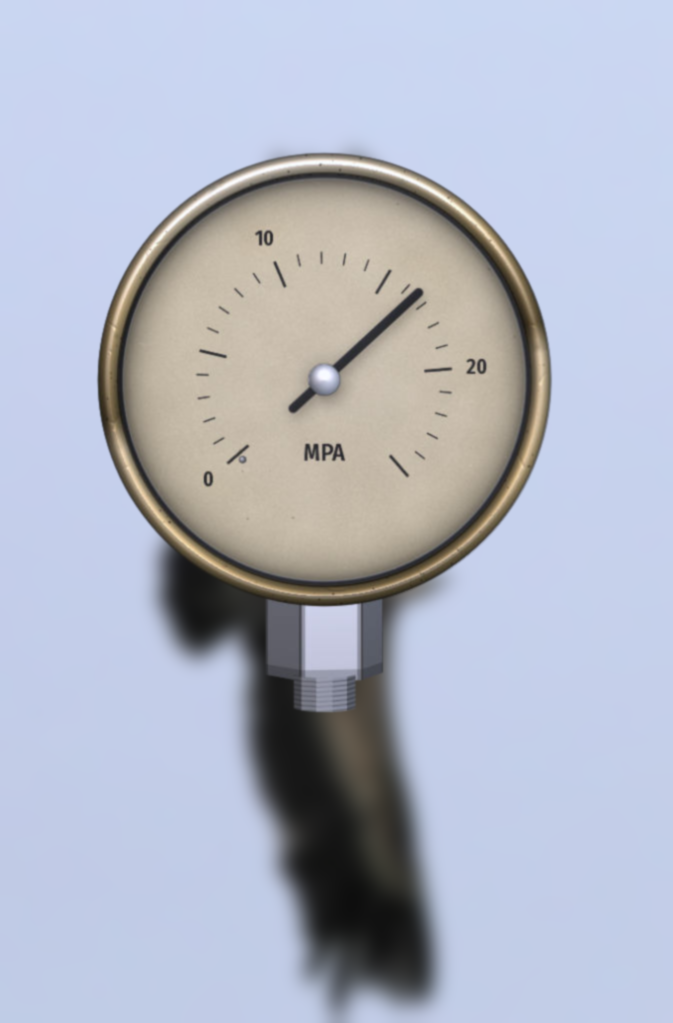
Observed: 16.5; MPa
